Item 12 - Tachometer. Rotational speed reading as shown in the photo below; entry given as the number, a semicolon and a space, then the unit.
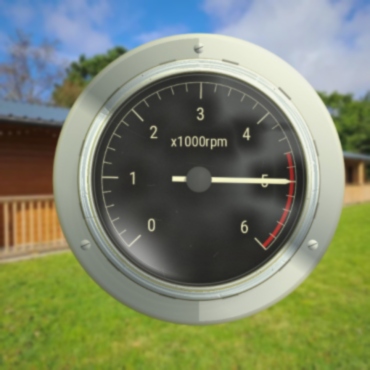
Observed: 5000; rpm
